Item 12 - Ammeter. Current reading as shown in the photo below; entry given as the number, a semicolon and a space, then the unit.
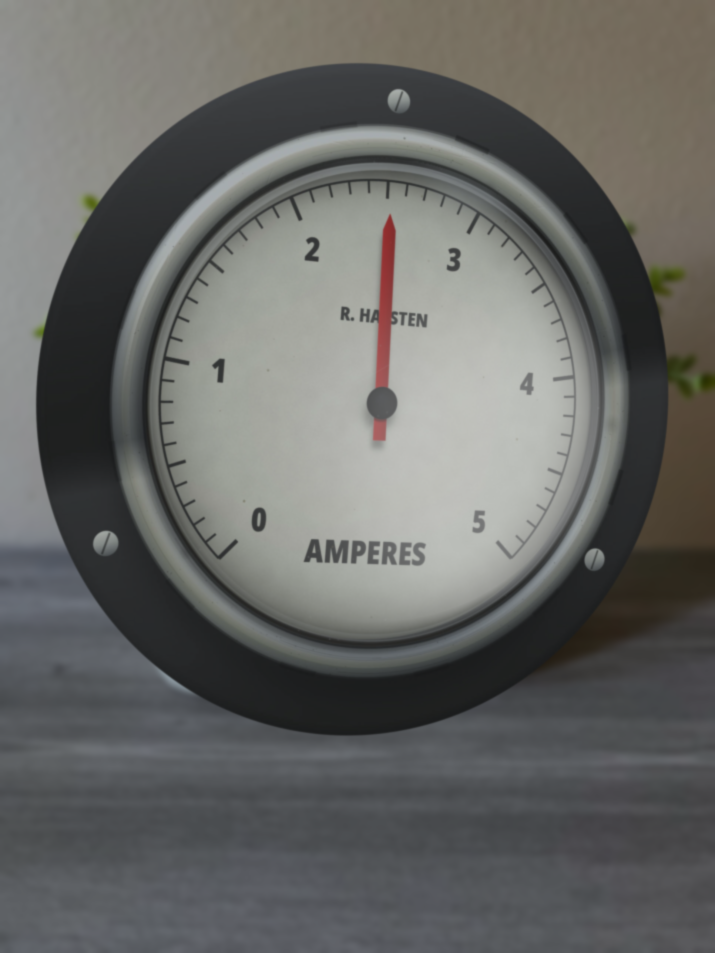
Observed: 2.5; A
